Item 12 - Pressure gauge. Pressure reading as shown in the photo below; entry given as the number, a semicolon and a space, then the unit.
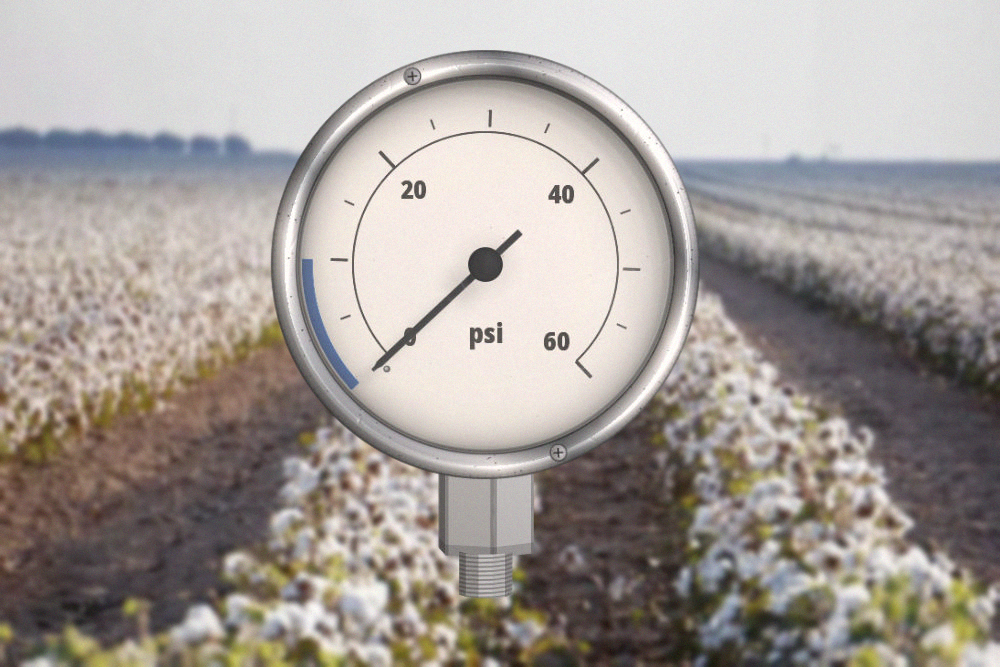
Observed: 0; psi
